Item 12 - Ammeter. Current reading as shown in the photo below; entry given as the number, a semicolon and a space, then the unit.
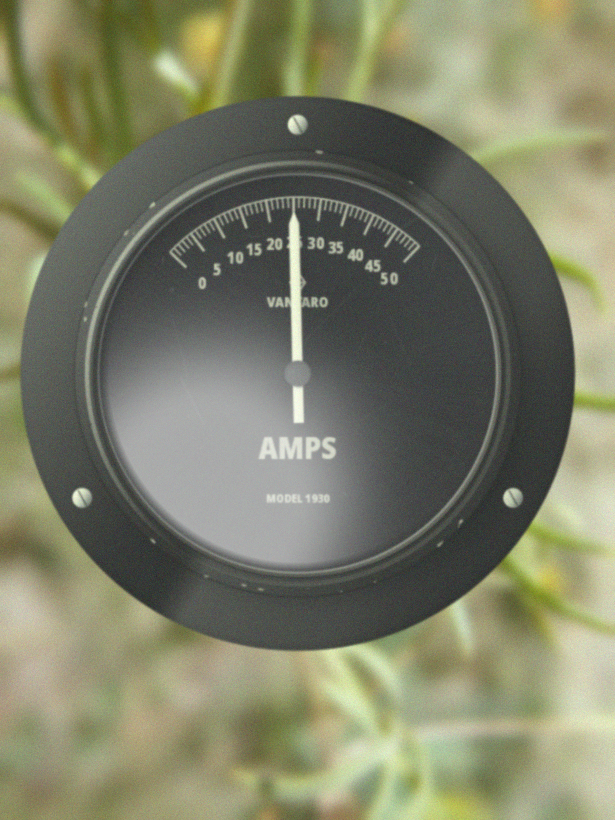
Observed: 25; A
